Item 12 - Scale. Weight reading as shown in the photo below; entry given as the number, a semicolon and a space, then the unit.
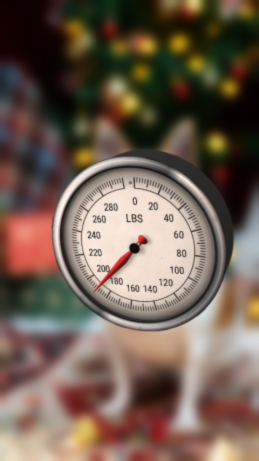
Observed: 190; lb
